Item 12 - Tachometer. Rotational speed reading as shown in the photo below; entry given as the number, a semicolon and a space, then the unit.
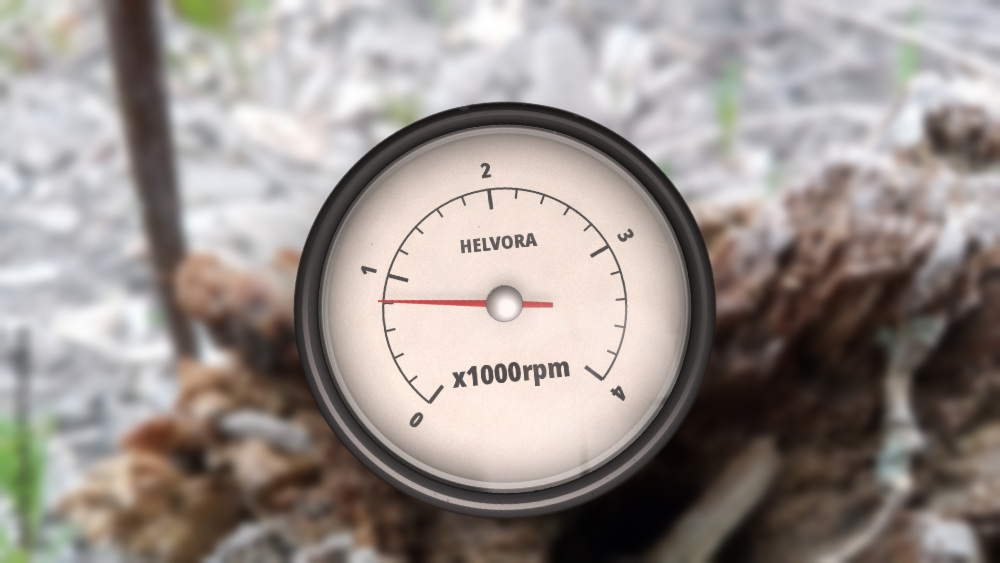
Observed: 800; rpm
